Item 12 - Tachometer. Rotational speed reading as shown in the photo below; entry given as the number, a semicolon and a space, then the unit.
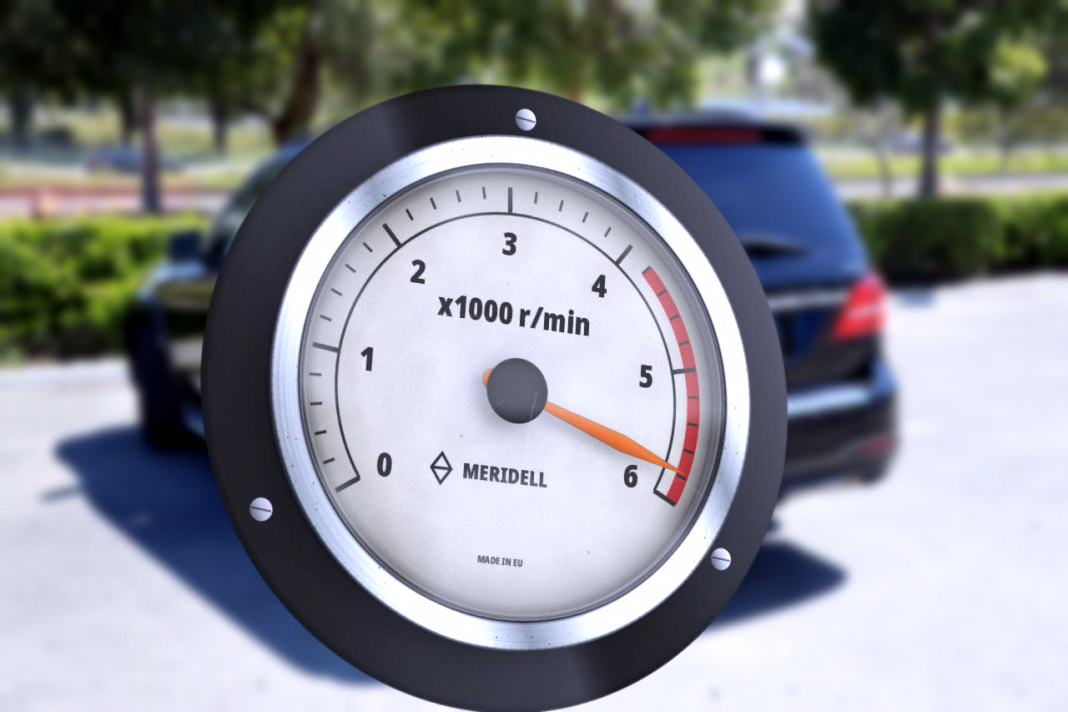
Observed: 5800; rpm
